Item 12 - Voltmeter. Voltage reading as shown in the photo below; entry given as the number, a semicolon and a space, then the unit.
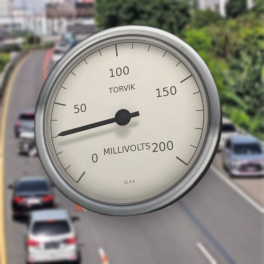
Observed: 30; mV
